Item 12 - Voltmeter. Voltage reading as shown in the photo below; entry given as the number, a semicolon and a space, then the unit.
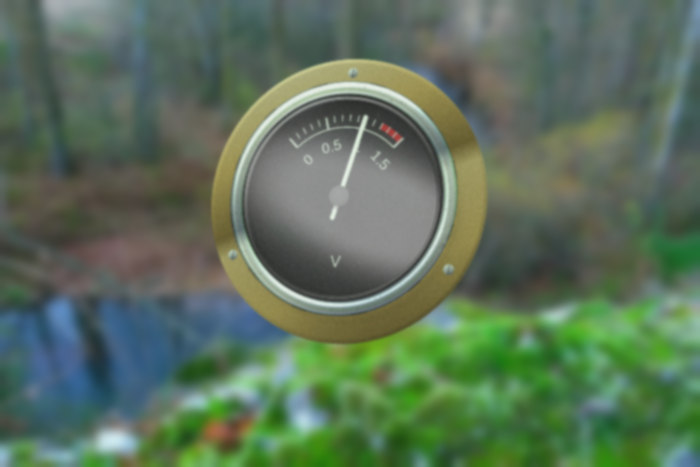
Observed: 1; V
